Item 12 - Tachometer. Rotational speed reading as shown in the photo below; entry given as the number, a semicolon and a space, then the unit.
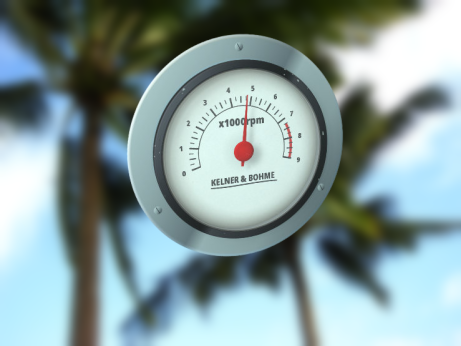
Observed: 4750; rpm
